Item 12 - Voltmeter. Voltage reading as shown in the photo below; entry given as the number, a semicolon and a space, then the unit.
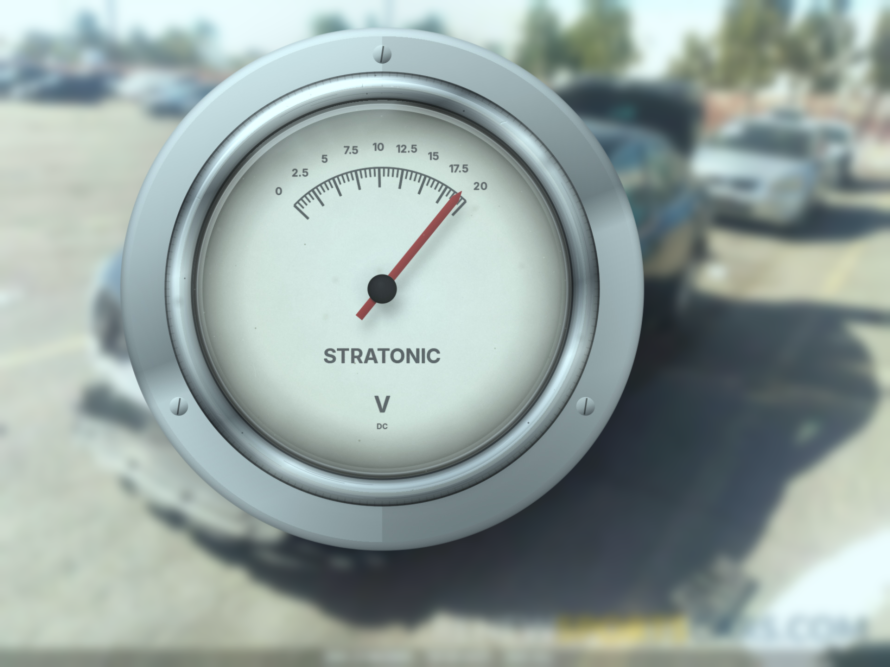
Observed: 19; V
